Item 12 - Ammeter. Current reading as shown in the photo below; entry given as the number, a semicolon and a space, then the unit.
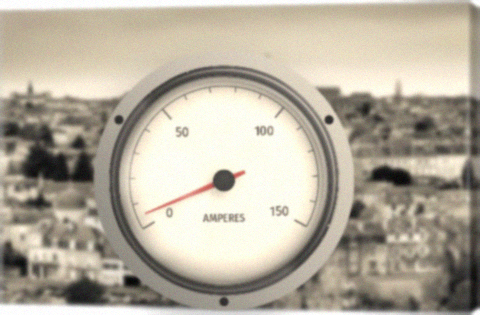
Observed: 5; A
